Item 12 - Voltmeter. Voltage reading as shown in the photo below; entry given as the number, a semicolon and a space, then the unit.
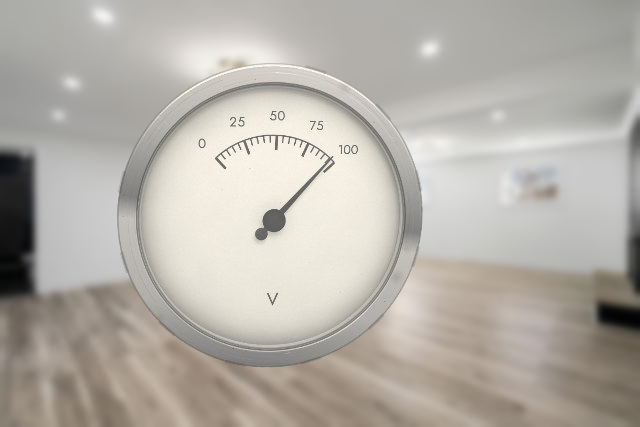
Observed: 95; V
